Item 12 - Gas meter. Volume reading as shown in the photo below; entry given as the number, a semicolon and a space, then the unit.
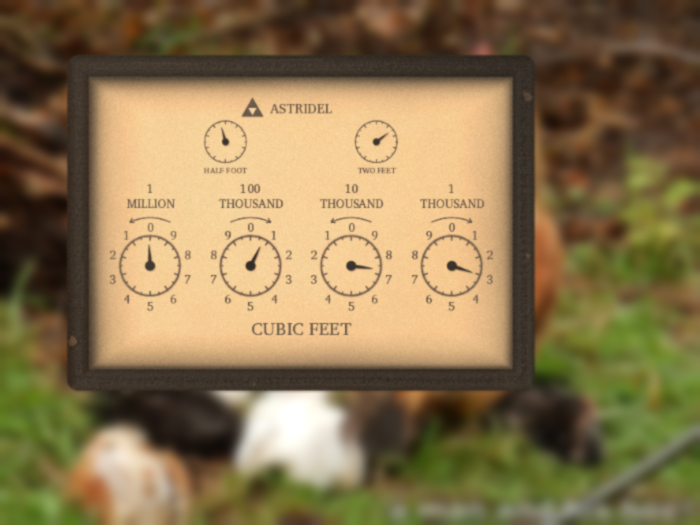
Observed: 7300; ft³
